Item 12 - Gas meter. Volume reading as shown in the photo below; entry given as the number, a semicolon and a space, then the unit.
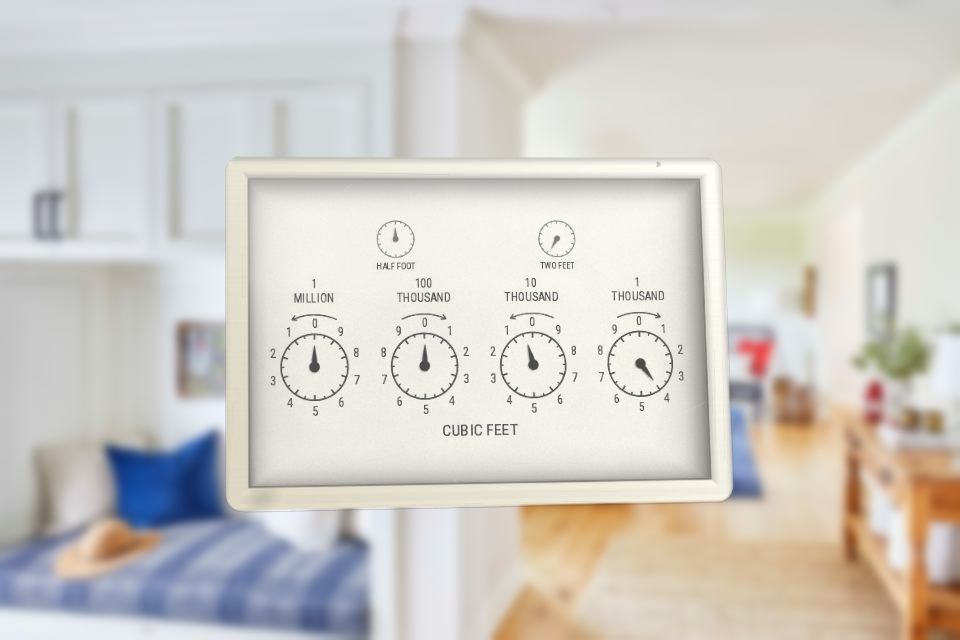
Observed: 400; ft³
